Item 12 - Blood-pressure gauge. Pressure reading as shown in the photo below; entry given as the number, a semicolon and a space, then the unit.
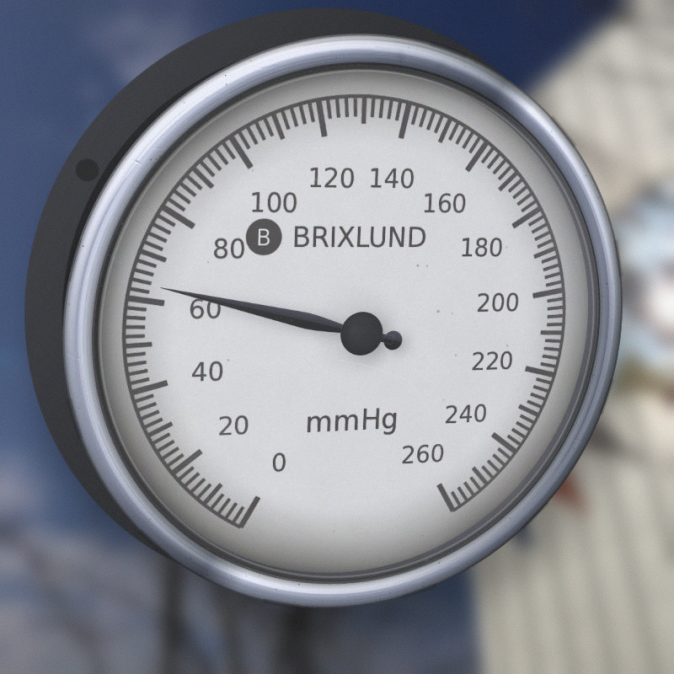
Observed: 64; mmHg
